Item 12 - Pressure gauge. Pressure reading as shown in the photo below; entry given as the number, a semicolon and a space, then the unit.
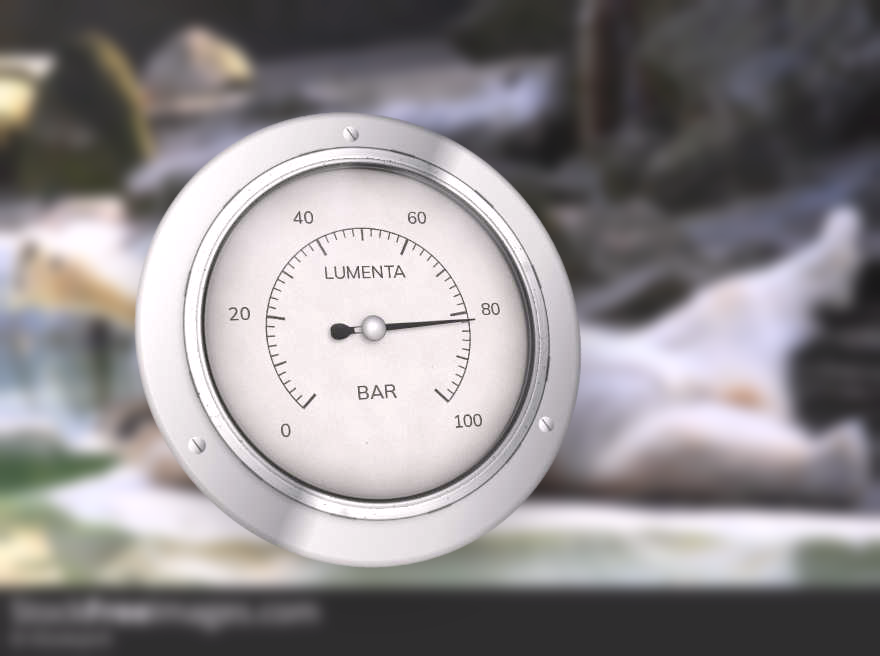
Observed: 82; bar
